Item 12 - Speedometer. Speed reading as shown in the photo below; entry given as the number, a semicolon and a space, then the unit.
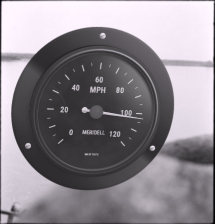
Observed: 102.5; mph
